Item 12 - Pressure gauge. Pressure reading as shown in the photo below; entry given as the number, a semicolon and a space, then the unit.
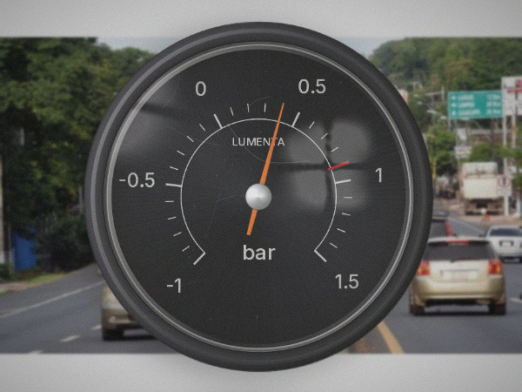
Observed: 0.4; bar
